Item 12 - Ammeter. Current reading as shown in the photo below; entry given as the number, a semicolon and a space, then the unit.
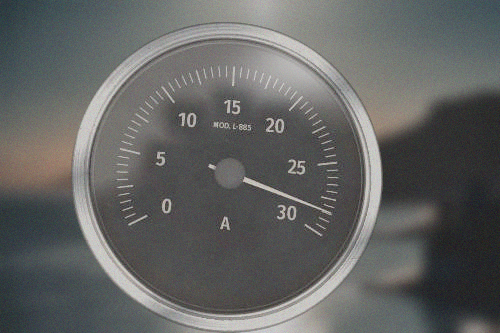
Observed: 28.5; A
